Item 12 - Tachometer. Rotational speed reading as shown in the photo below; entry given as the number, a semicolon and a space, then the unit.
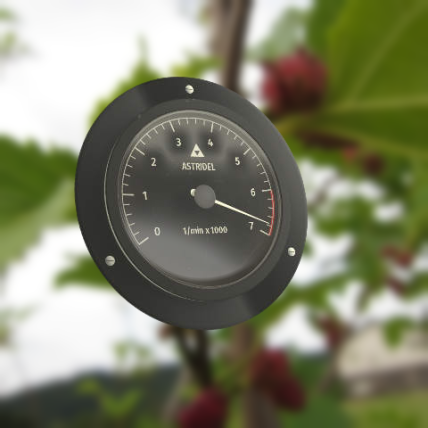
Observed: 6800; rpm
